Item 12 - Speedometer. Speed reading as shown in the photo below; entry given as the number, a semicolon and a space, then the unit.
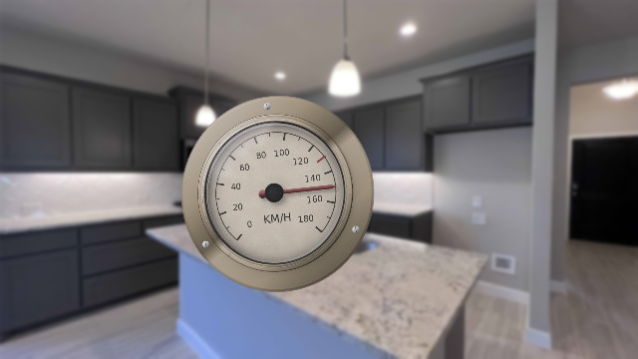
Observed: 150; km/h
